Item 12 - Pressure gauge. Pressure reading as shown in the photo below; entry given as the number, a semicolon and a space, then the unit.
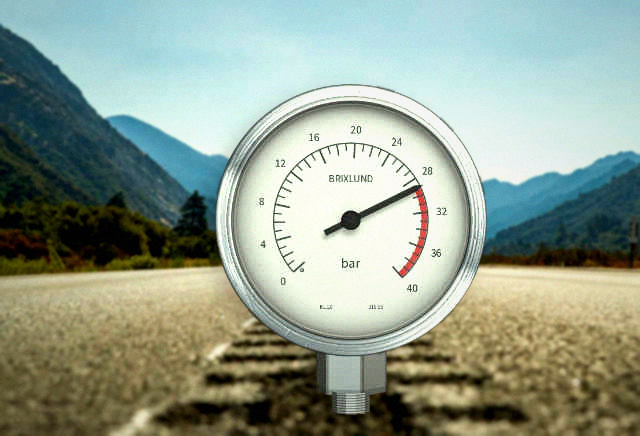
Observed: 29; bar
